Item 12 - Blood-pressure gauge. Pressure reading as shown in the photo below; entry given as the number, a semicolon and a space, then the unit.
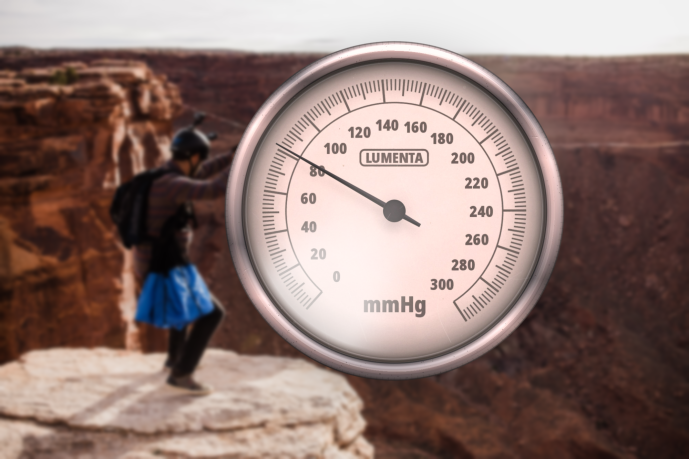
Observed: 82; mmHg
